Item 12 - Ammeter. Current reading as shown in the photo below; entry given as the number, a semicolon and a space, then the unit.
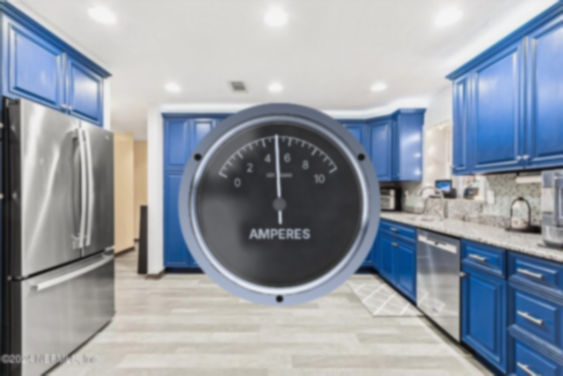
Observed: 5; A
